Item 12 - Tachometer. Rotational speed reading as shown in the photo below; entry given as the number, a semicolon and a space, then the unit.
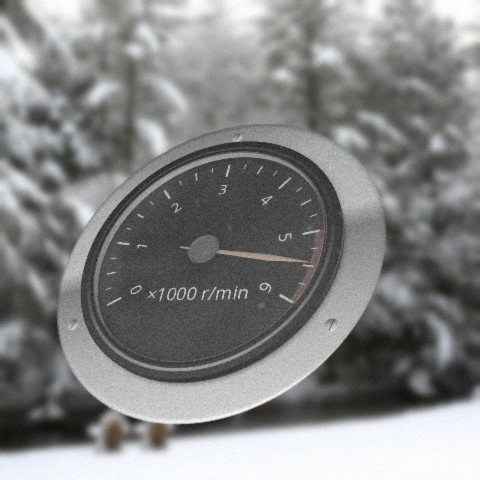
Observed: 5500; rpm
